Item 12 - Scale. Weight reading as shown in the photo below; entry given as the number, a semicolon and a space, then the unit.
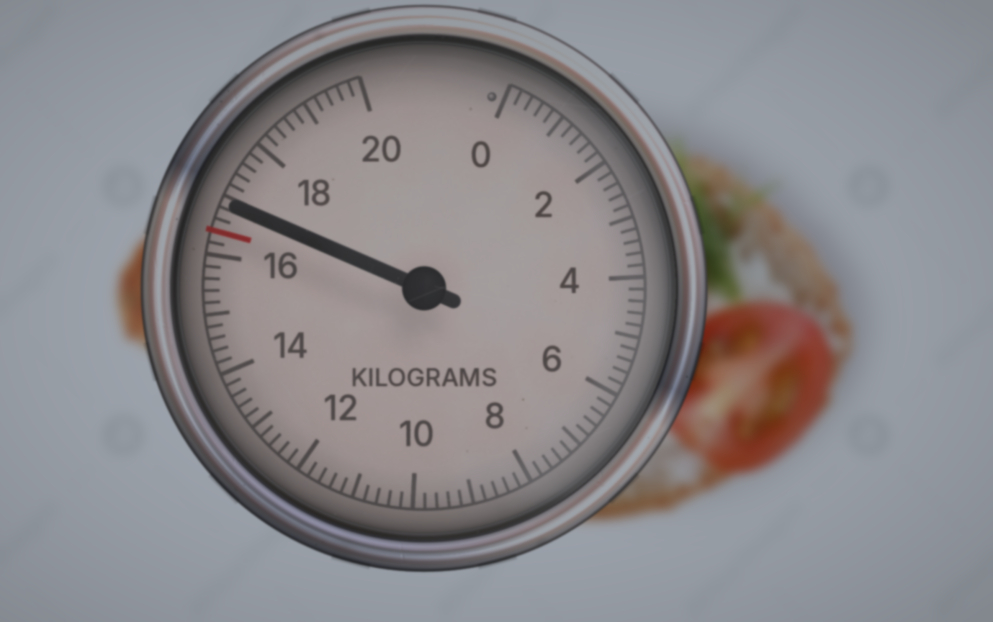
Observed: 16.9; kg
